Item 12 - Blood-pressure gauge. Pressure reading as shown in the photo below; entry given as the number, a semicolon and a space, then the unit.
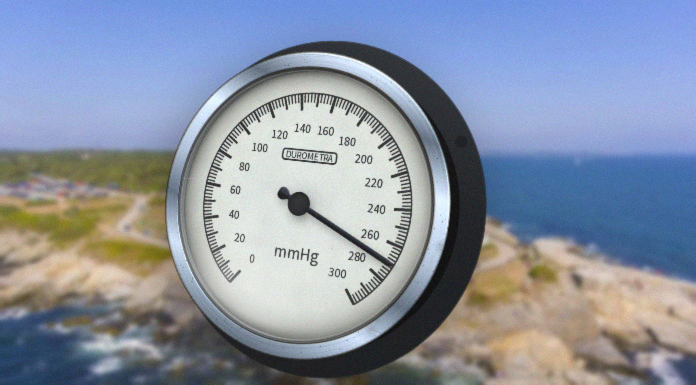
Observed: 270; mmHg
